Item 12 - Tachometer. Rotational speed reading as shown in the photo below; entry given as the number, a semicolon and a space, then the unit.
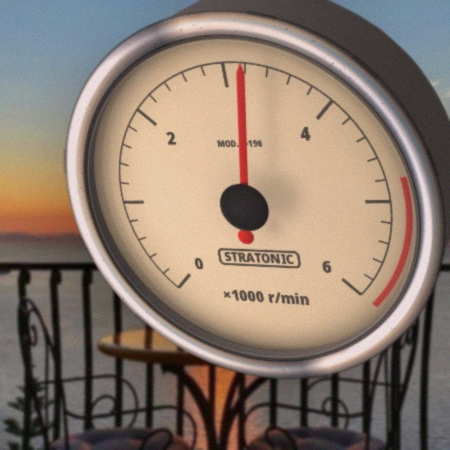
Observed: 3200; rpm
